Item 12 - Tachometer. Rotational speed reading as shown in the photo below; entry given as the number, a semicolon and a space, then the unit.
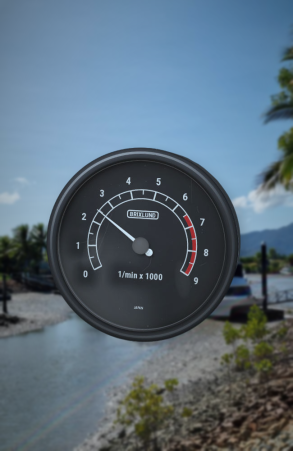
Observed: 2500; rpm
